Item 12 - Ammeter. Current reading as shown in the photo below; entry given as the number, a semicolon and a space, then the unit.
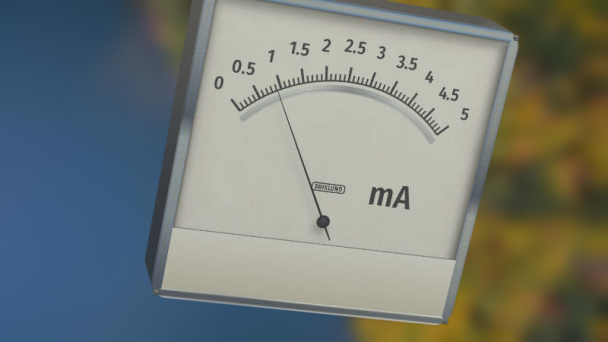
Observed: 0.9; mA
